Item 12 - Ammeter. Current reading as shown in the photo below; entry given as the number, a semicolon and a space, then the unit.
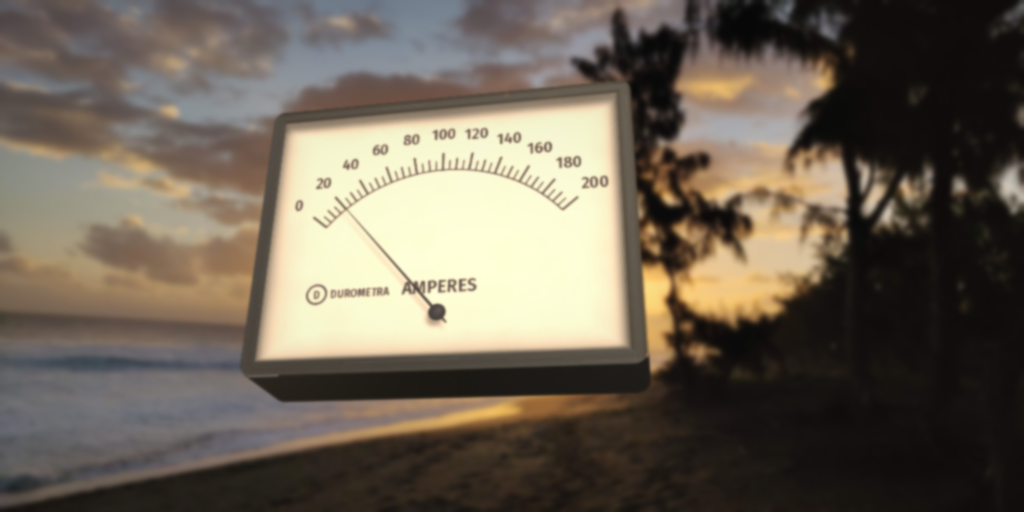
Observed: 20; A
